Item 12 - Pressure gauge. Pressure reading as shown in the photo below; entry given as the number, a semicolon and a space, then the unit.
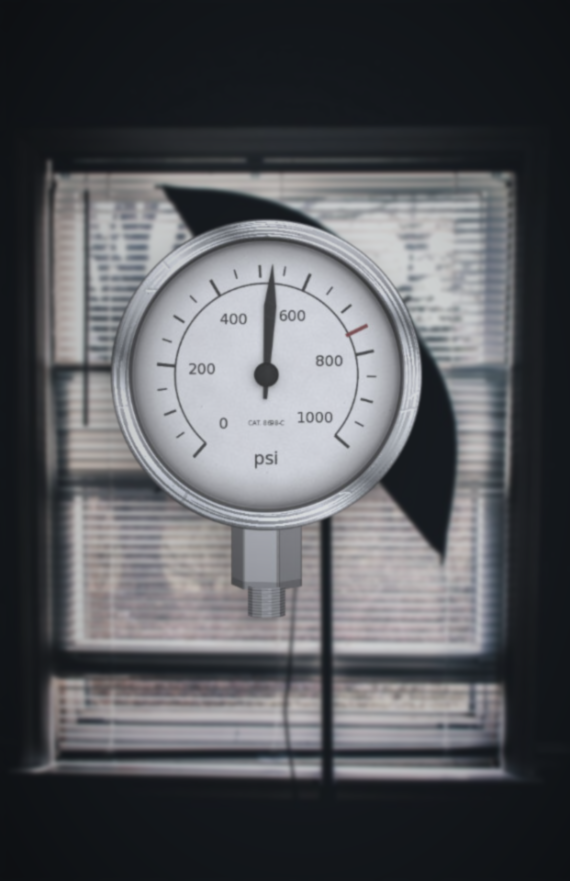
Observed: 525; psi
